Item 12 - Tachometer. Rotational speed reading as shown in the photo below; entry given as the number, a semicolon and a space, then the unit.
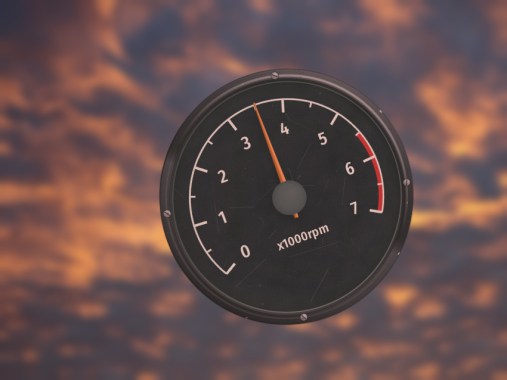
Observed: 3500; rpm
